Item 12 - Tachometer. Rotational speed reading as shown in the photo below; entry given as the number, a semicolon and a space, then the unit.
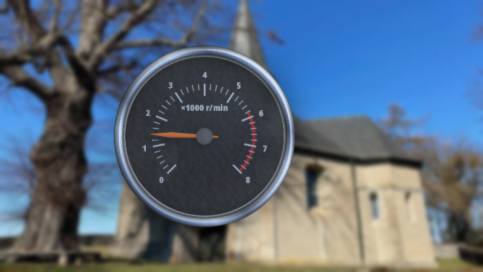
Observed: 1400; rpm
